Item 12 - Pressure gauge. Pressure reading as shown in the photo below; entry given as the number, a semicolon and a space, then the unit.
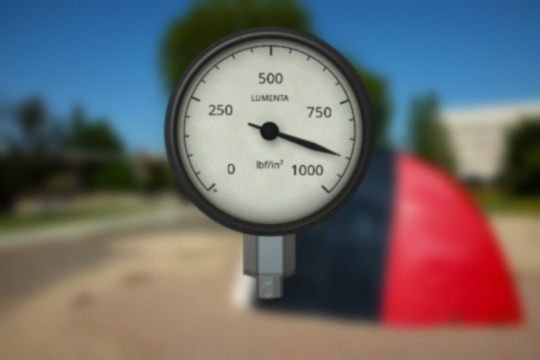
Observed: 900; psi
